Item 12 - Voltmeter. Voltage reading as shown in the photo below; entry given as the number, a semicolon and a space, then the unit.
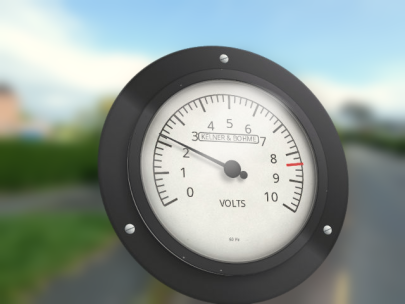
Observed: 2.2; V
